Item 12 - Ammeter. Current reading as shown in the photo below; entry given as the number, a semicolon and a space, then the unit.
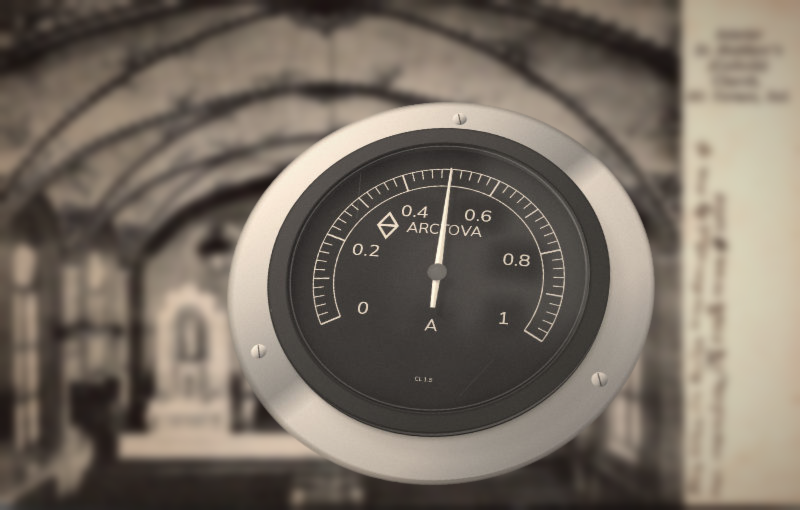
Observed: 0.5; A
